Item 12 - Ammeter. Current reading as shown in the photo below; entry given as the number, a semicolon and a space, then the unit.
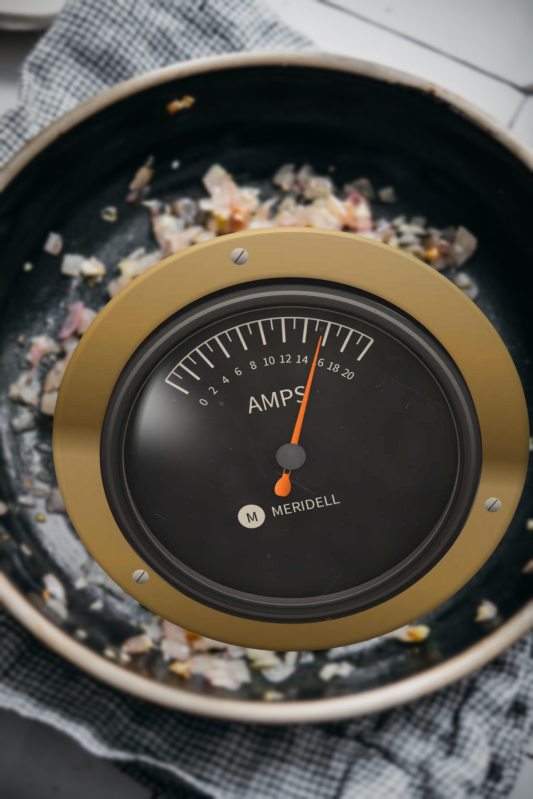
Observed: 15.5; A
